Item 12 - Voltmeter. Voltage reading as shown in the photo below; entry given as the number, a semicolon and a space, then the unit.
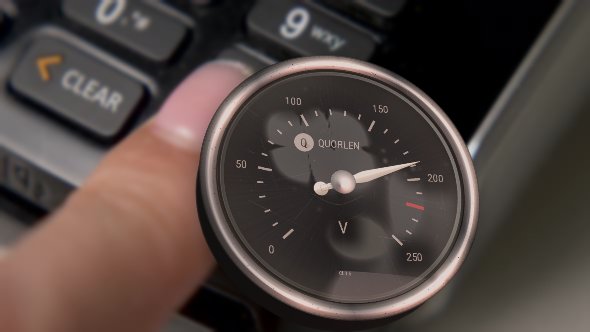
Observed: 190; V
